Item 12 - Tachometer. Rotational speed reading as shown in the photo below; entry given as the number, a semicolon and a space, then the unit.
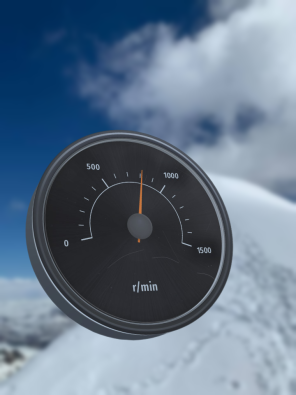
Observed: 800; rpm
